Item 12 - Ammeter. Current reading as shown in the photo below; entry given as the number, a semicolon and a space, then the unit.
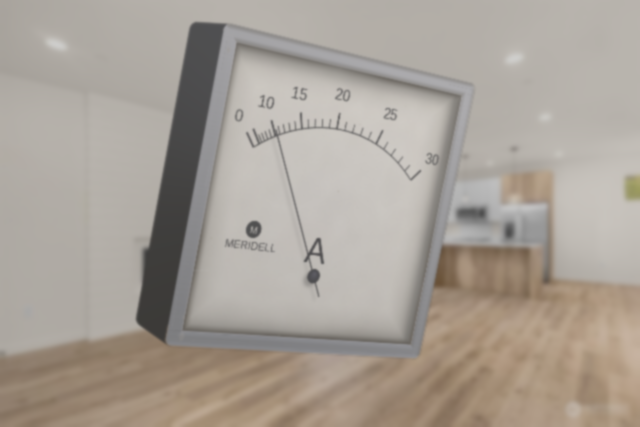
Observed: 10; A
